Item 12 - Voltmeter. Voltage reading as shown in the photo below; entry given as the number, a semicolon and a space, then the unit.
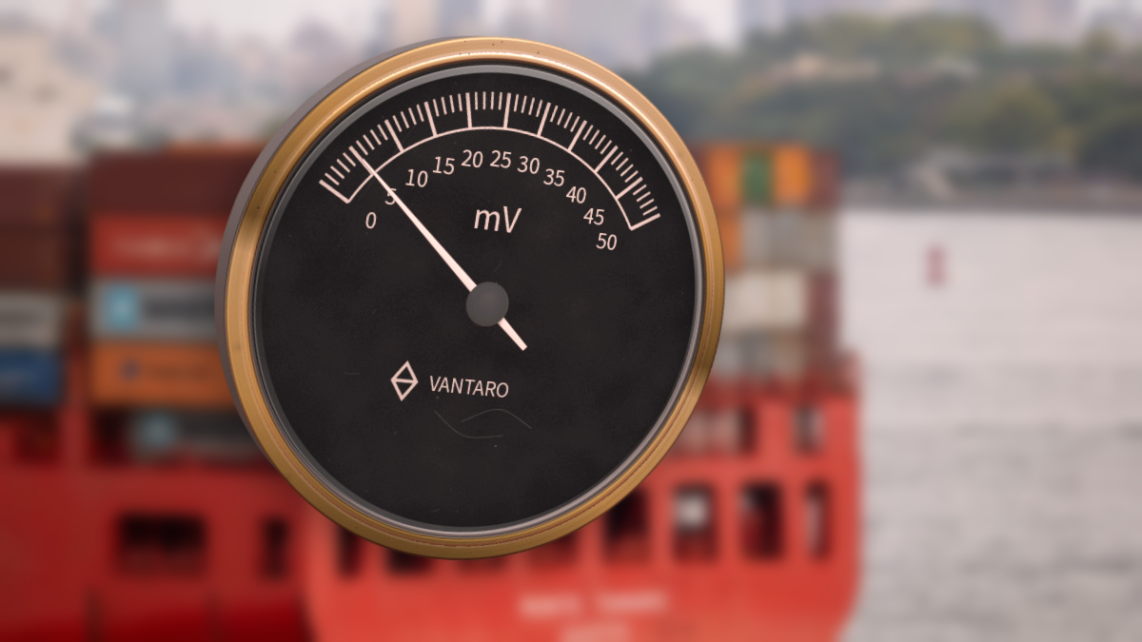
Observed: 5; mV
